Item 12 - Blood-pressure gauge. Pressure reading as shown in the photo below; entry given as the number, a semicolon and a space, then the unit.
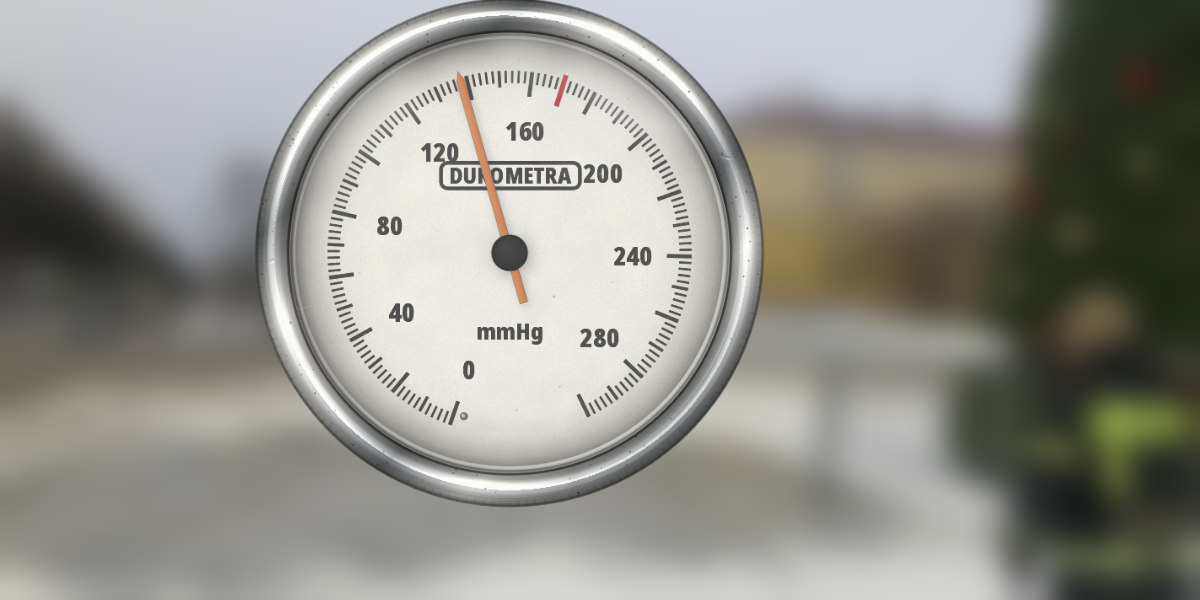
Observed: 138; mmHg
